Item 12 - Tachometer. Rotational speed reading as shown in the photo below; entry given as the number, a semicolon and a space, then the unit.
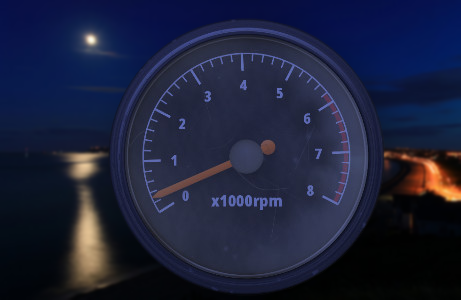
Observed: 300; rpm
